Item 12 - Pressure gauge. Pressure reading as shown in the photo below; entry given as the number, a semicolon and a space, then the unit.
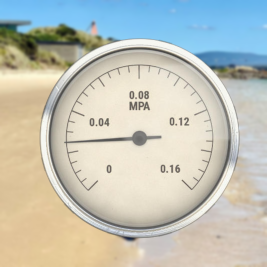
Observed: 0.025; MPa
